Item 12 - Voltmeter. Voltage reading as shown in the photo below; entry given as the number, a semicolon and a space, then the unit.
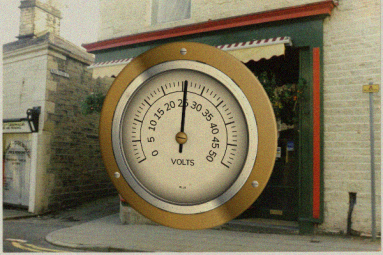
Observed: 26; V
